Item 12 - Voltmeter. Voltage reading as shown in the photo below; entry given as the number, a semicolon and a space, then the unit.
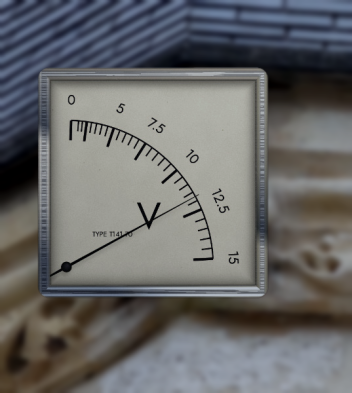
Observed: 11.75; V
